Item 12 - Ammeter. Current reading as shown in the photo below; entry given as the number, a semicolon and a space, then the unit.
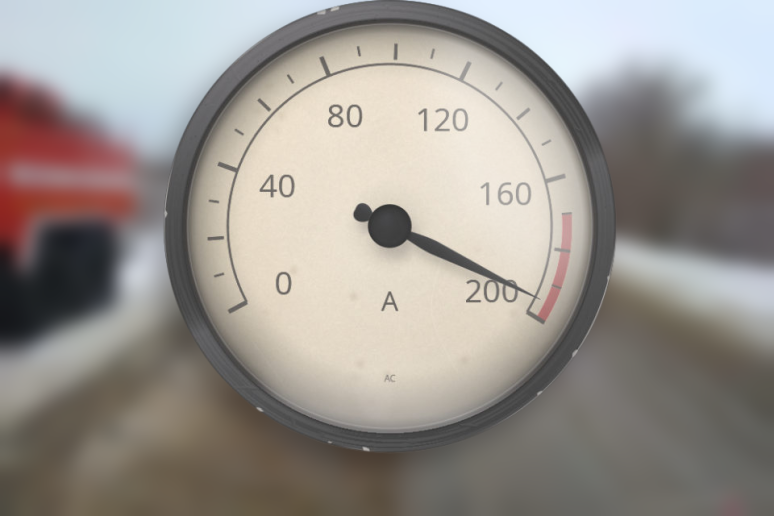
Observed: 195; A
